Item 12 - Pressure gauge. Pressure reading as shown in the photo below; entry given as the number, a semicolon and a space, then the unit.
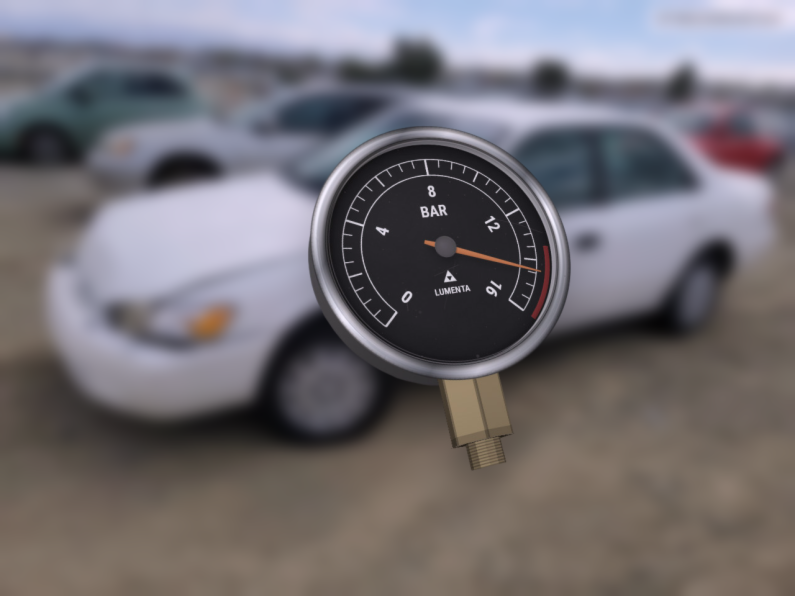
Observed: 14.5; bar
